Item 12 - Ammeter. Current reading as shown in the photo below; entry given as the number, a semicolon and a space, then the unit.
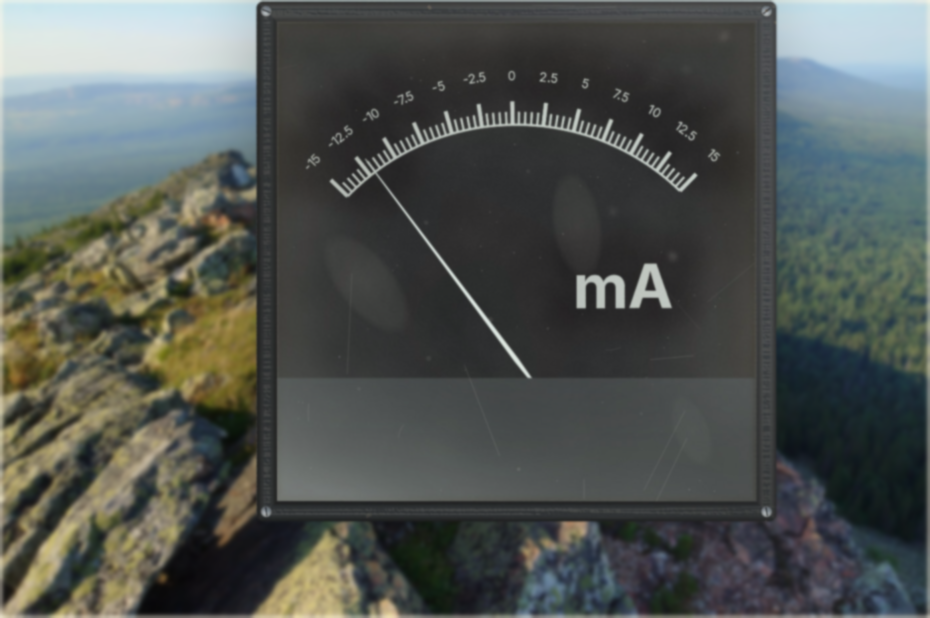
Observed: -12; mA
